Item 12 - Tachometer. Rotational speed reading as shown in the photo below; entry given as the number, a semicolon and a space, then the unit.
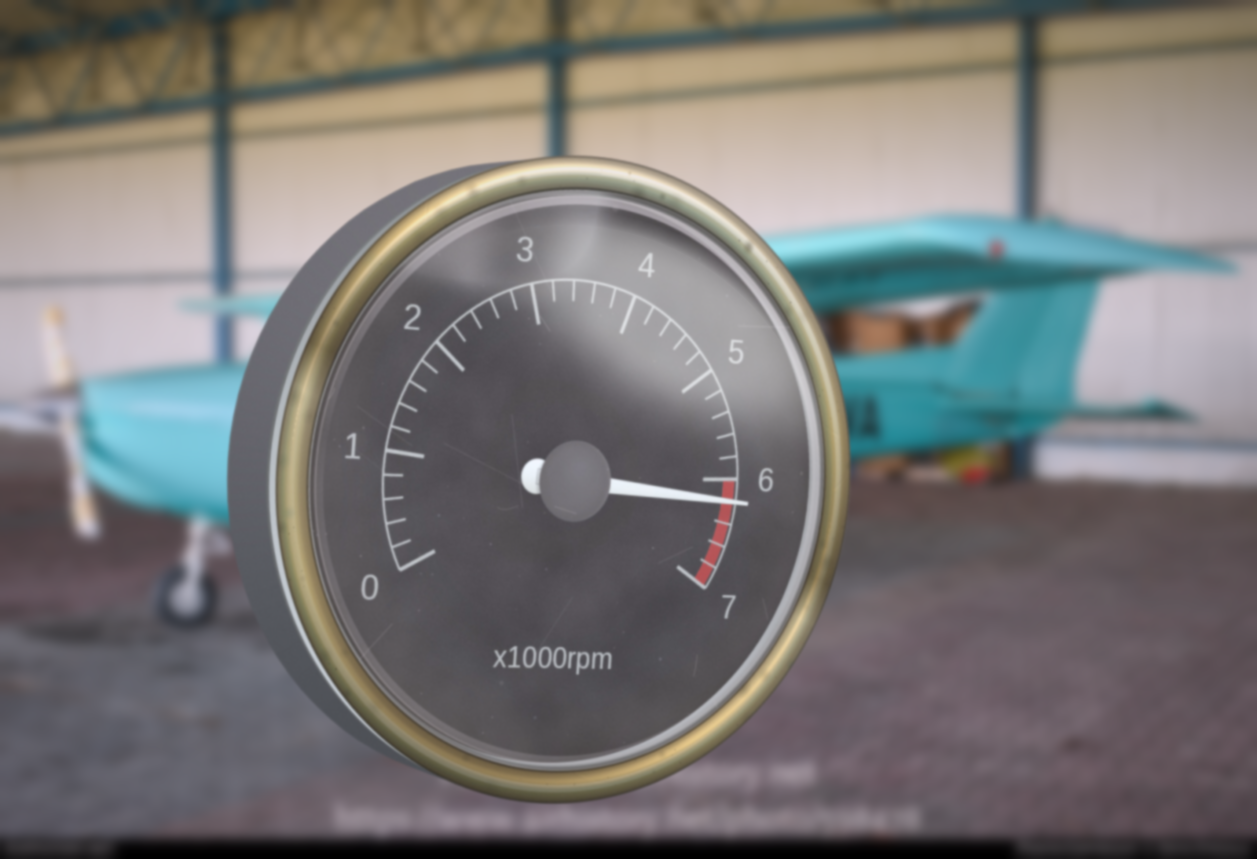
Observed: 6200; rpm
